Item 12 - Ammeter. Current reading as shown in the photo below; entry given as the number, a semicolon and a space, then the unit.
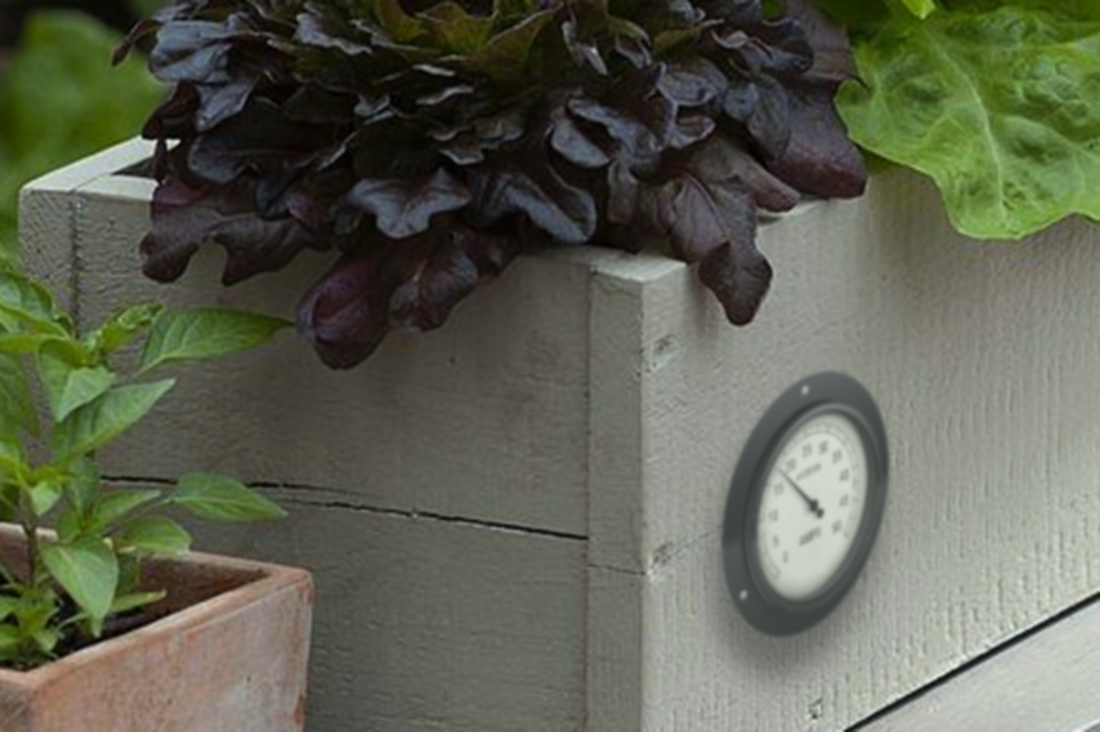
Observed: 17.5; A
